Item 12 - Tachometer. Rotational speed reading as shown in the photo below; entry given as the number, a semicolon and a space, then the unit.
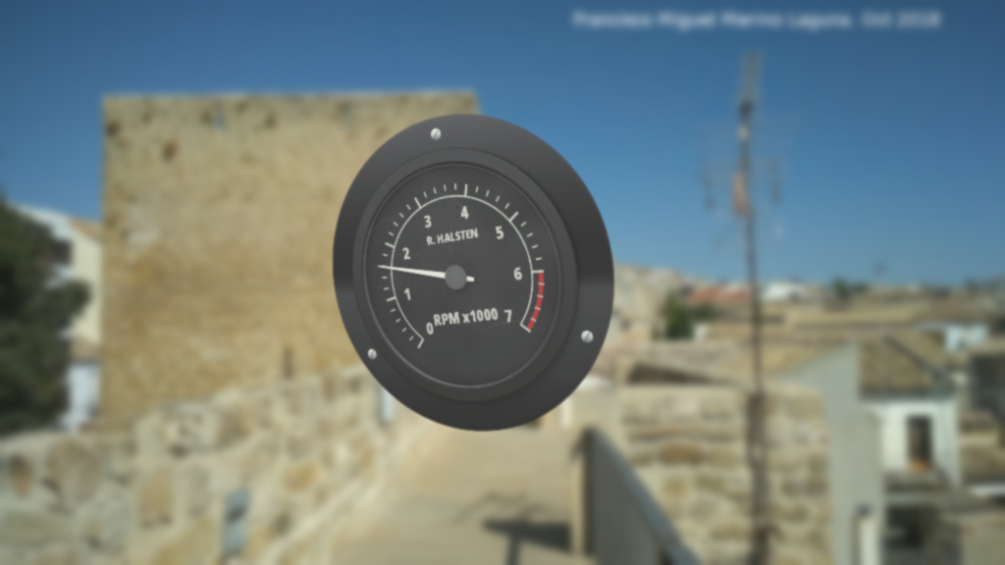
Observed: 1600; rpm
